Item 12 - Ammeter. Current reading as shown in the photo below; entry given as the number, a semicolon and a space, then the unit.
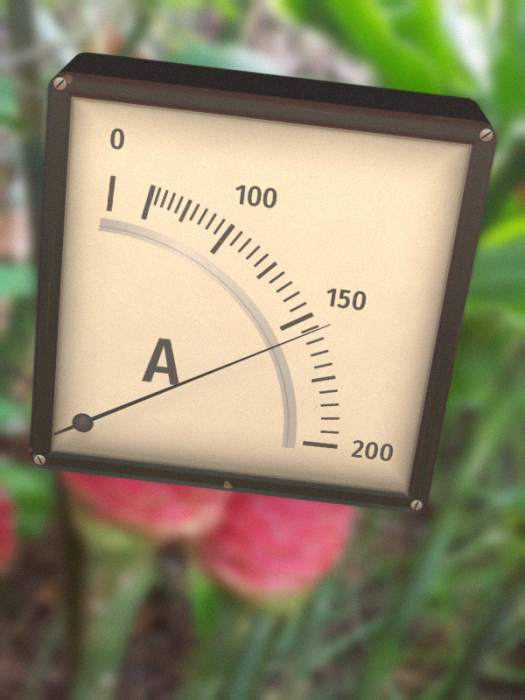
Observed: 155; A
